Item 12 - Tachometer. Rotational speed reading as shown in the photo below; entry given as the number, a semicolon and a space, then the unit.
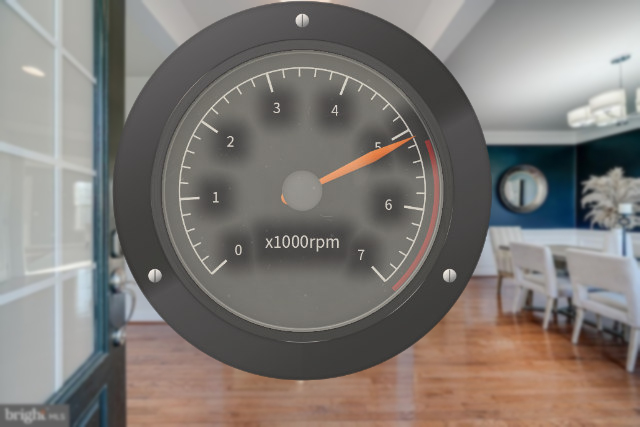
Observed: 5100; rpm
